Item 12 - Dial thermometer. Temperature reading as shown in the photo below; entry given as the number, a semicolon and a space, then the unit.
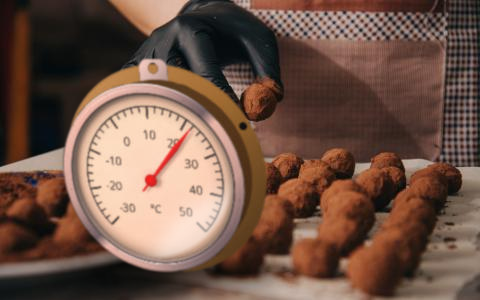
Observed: 22; °C
